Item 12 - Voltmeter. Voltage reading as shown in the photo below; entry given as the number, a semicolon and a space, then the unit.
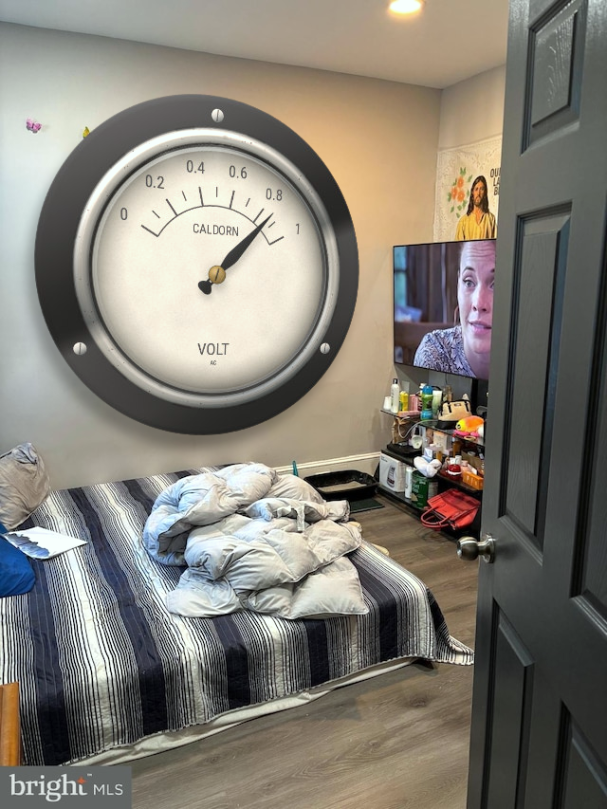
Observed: 0.85; V
